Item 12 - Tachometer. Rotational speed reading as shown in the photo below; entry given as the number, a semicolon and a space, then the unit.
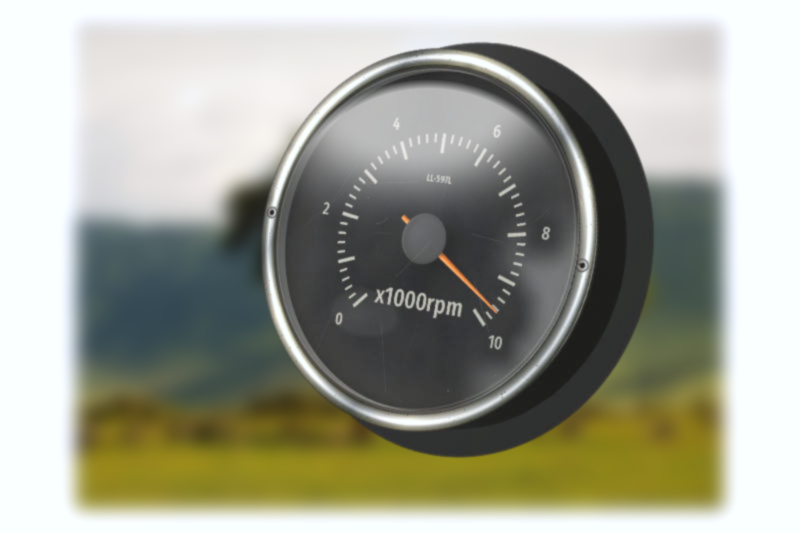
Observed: 9600; rpm
